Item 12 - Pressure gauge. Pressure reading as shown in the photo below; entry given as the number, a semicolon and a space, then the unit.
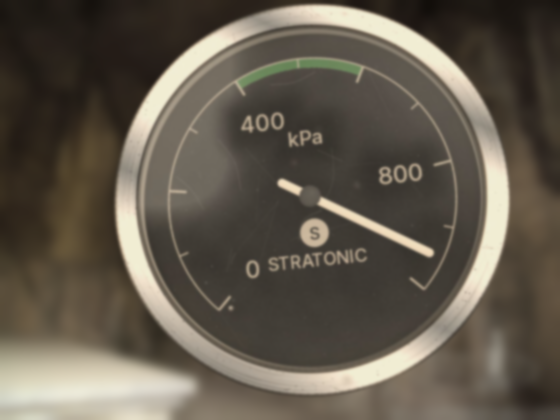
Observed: 950; kPa
